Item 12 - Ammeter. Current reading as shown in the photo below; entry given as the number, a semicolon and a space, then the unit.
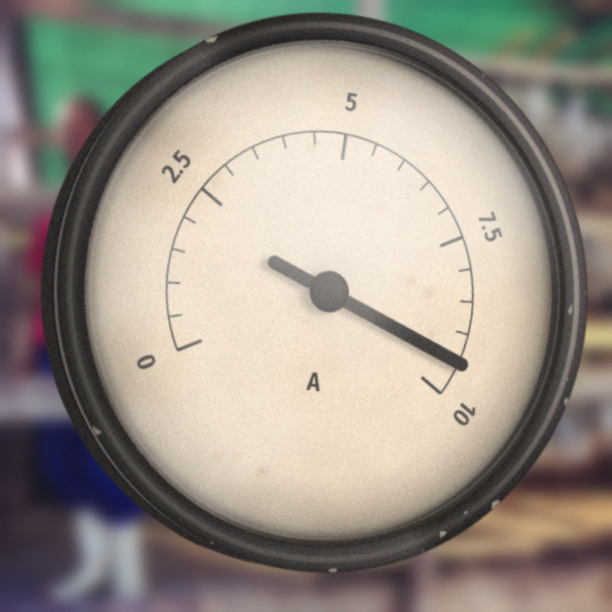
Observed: 9.5; A
